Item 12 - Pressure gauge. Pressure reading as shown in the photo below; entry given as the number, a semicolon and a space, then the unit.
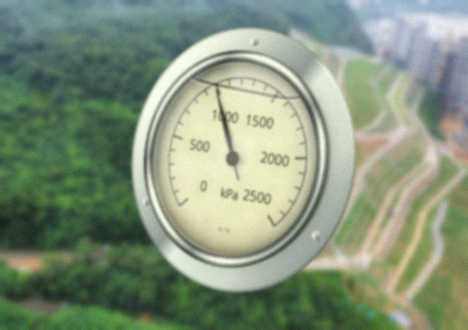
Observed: 1000; kPa
